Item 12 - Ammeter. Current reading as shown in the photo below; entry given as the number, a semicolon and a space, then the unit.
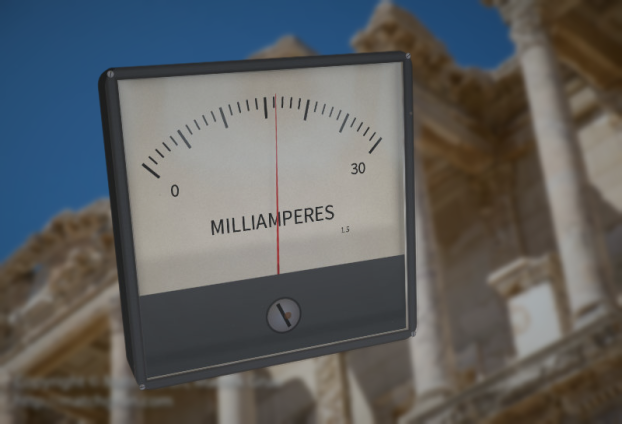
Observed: 16; mA
